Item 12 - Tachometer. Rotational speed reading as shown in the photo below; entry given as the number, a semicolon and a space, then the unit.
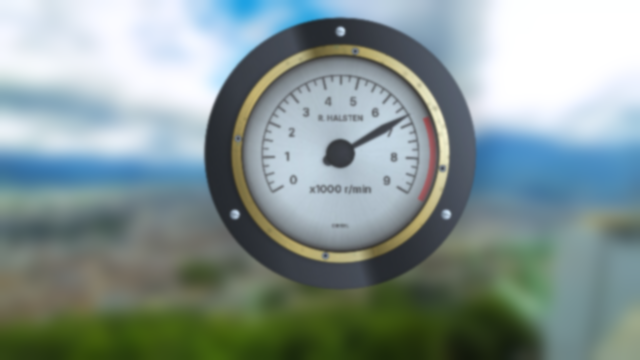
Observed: 6750; rpm
